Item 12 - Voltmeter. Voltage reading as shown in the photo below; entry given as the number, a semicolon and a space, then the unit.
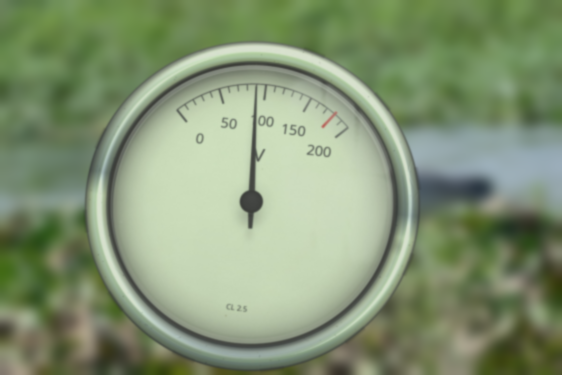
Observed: 90; V
